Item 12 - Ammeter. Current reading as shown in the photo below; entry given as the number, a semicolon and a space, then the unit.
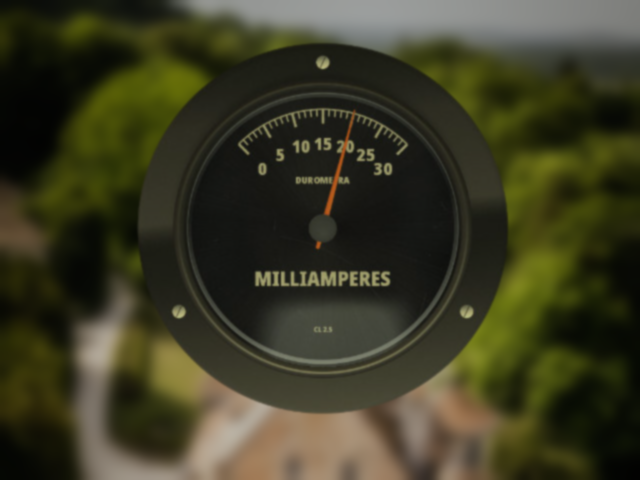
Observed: 20; mA
